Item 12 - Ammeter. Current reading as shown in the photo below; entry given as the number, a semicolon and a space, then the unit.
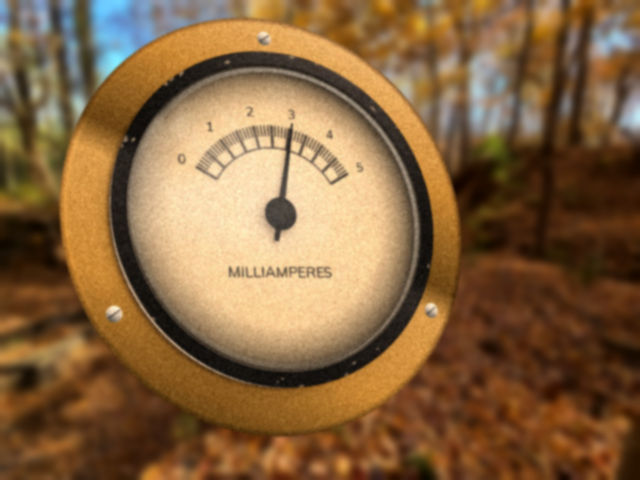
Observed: 3; mA
